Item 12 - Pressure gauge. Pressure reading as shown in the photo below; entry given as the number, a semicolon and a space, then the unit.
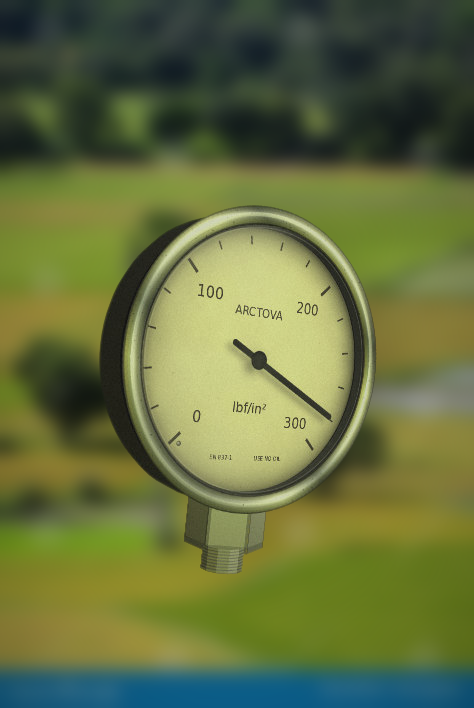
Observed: 280; psi
